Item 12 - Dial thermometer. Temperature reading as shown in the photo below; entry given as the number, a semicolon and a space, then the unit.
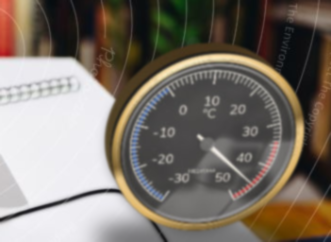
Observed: 45; °C
